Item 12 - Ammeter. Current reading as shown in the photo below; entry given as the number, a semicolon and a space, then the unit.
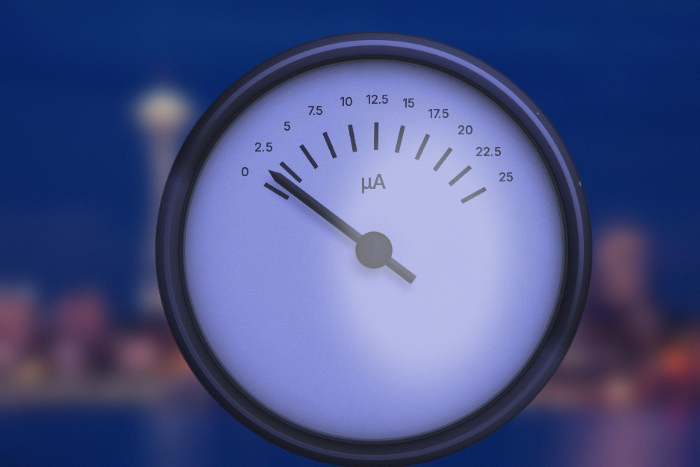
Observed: 1.25; µA
